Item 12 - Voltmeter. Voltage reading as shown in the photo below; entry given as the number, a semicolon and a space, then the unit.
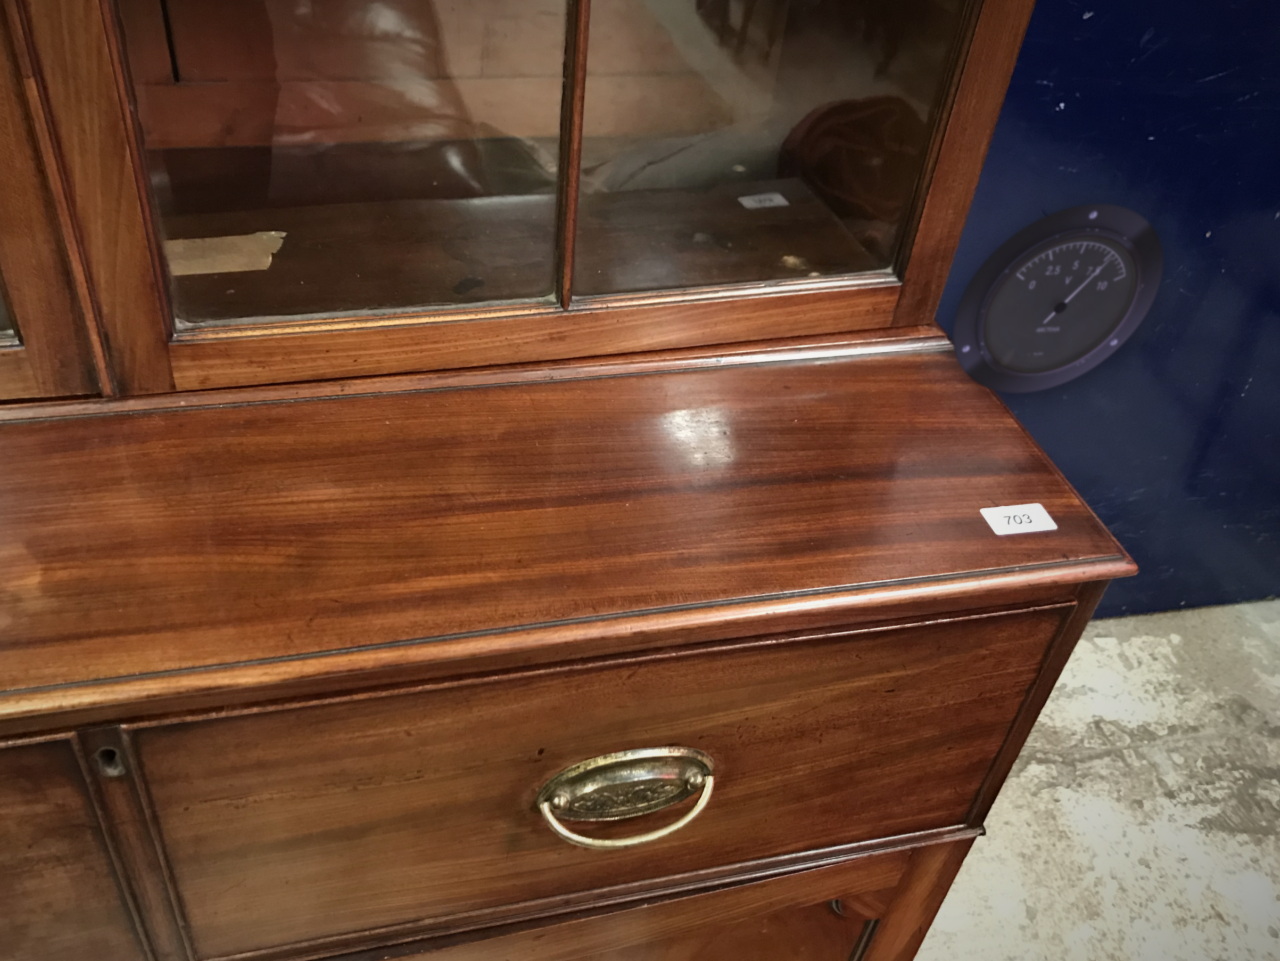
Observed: 7.5; V
